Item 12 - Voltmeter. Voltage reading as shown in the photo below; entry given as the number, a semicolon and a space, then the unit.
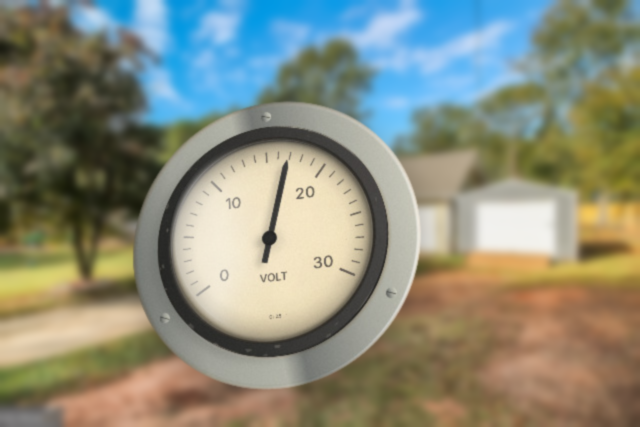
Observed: 17; V
